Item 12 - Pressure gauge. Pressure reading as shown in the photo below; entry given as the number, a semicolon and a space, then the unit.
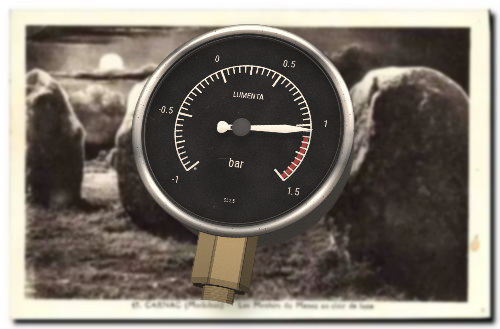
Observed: 1.05; bar
